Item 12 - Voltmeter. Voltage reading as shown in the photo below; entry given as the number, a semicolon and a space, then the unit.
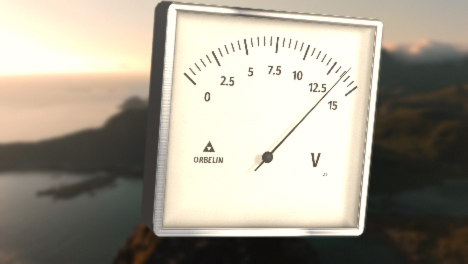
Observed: 13.5; V
